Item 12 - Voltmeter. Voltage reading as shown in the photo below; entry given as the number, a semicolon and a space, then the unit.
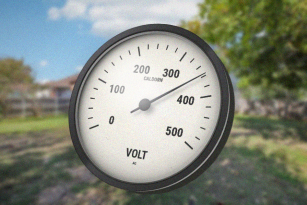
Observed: 360; V
